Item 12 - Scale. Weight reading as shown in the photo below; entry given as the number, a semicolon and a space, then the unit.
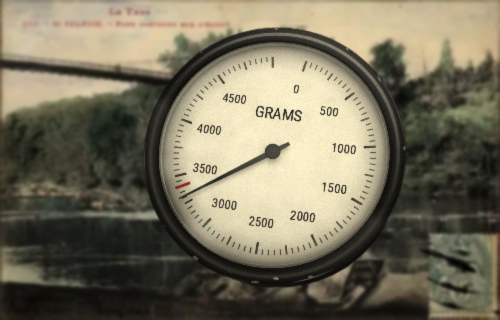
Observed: 3300; g
